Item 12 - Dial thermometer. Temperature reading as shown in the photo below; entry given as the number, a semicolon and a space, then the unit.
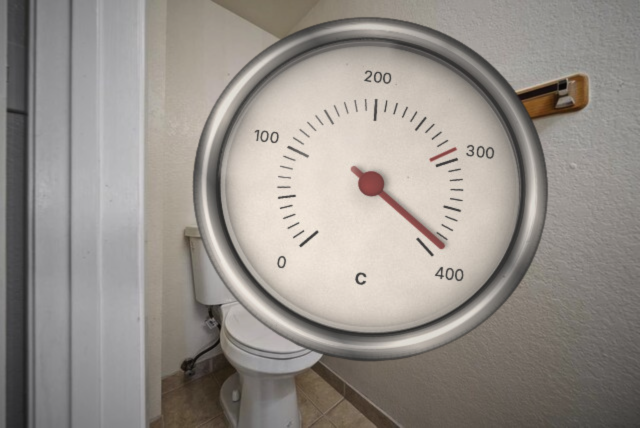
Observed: 390; °C
